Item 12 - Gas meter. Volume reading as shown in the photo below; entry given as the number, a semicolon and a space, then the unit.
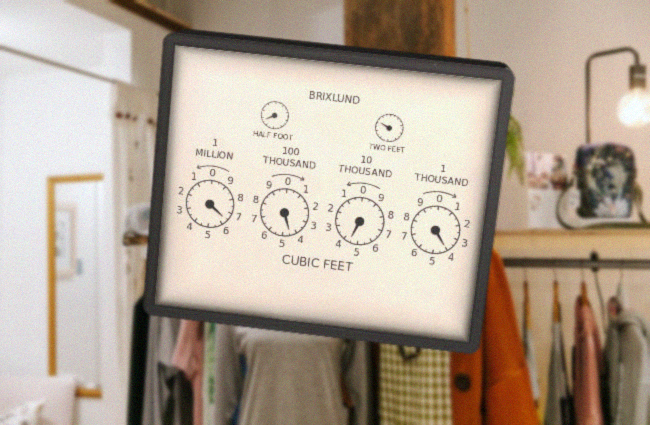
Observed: 644400; ft³
